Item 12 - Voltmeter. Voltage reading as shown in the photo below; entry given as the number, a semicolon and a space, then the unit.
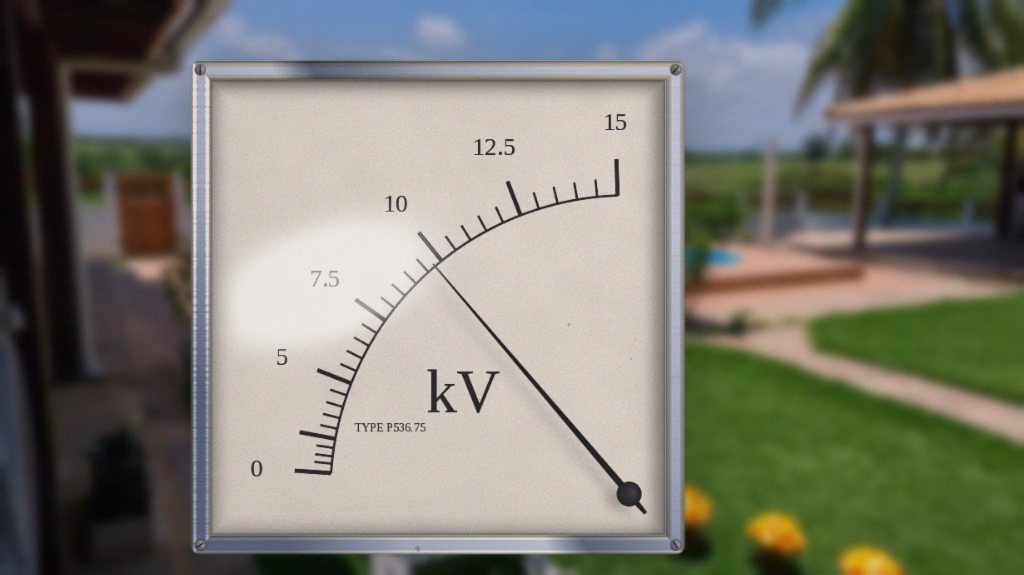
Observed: 9.75; kV
